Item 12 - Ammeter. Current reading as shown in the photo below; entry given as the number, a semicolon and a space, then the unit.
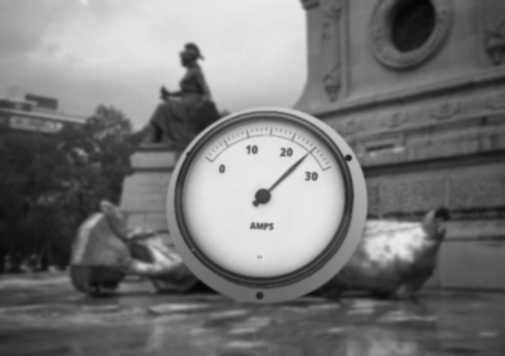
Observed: 25; A
